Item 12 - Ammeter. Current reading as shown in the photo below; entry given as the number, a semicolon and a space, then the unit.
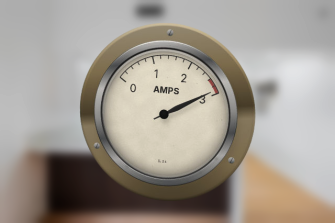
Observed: 2.9; A
